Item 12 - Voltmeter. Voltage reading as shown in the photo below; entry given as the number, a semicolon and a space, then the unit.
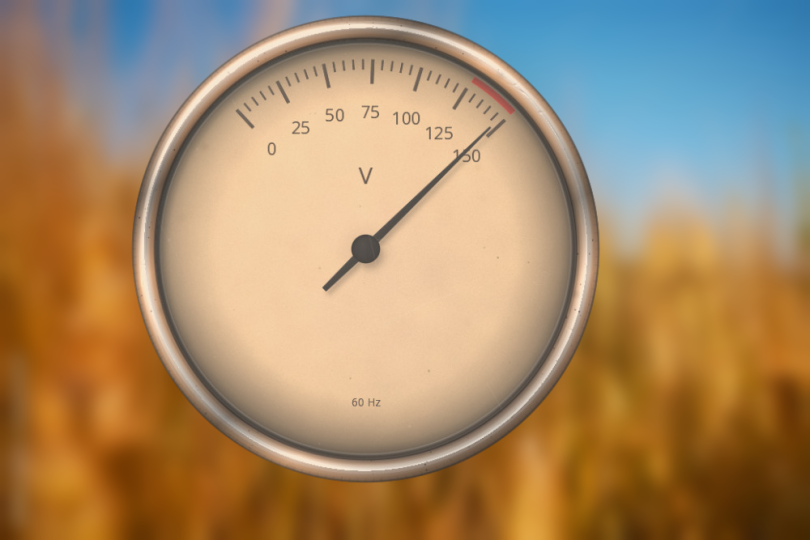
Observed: 147.5; V
